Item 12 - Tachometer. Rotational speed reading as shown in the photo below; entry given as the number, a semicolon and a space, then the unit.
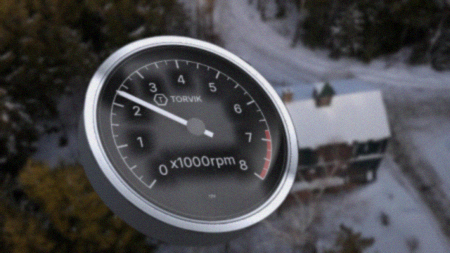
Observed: 2250; rpm
